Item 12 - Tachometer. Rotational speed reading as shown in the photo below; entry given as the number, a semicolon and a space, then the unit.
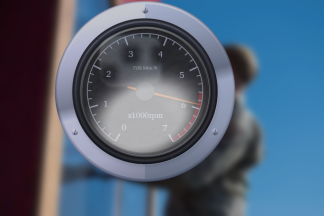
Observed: 5900; rpm
